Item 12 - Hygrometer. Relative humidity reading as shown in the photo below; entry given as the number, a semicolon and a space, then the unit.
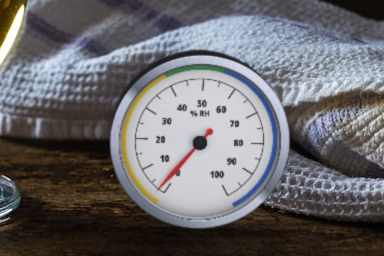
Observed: 2.5; %
